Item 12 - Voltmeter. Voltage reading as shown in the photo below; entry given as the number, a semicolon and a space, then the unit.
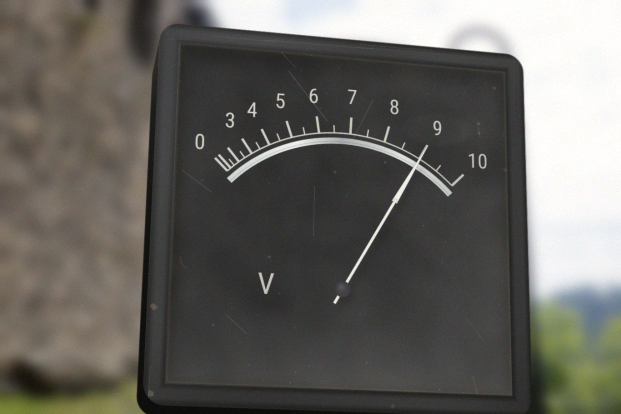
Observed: 9; V
